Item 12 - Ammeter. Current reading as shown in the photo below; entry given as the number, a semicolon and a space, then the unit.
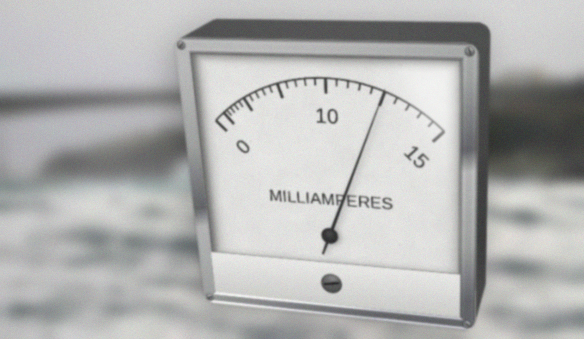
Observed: 12.5; mA
